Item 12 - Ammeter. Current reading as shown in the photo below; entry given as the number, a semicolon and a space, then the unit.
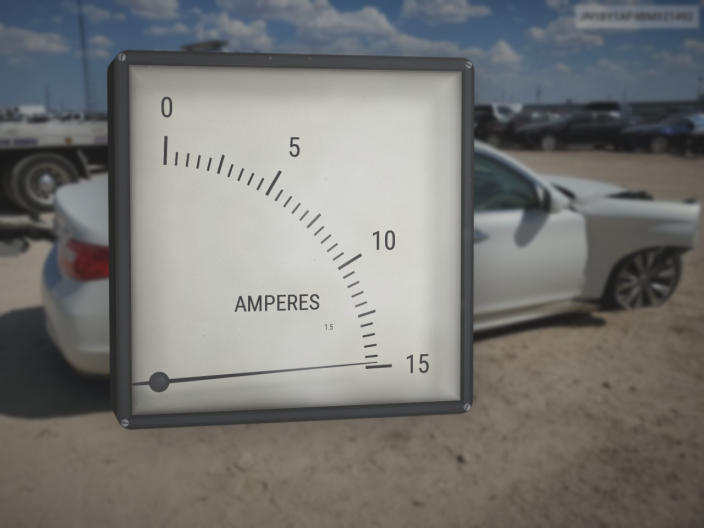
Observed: 14.75; A
